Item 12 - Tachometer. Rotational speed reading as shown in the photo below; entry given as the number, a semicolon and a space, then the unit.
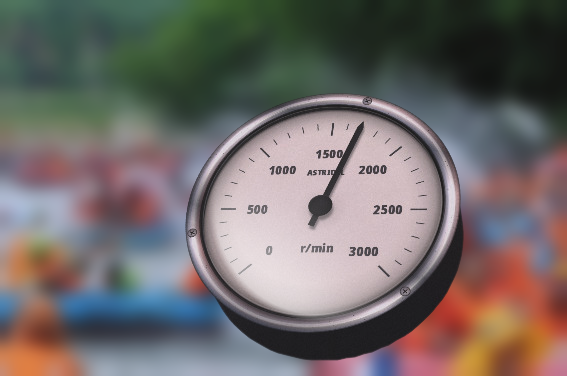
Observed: 1700; rpm
